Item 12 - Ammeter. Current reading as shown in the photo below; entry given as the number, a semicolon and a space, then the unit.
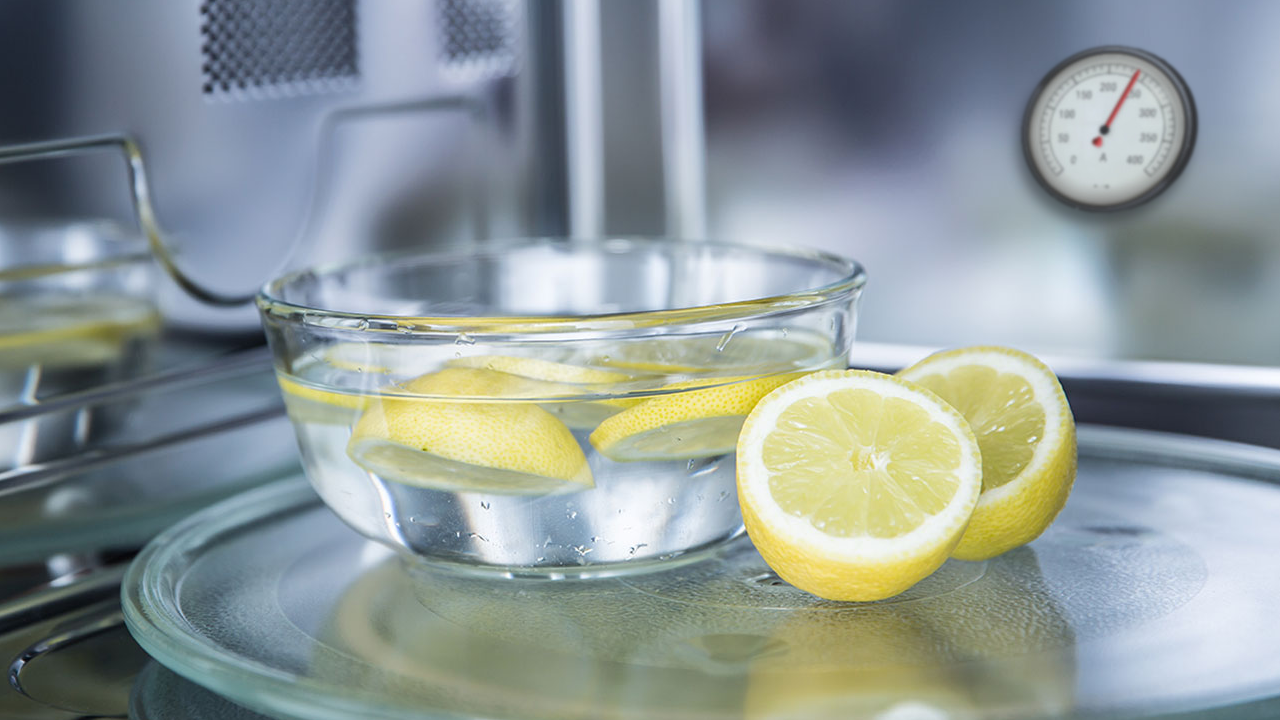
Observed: 240; A
